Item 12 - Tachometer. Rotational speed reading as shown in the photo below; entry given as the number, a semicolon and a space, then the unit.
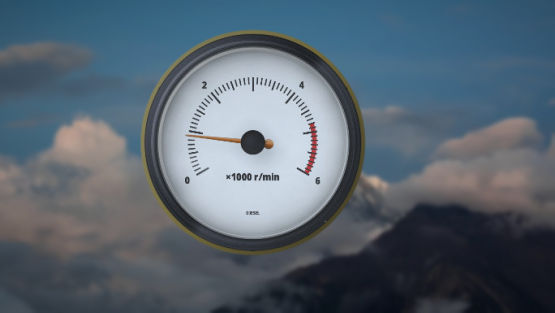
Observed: 900; rpm
